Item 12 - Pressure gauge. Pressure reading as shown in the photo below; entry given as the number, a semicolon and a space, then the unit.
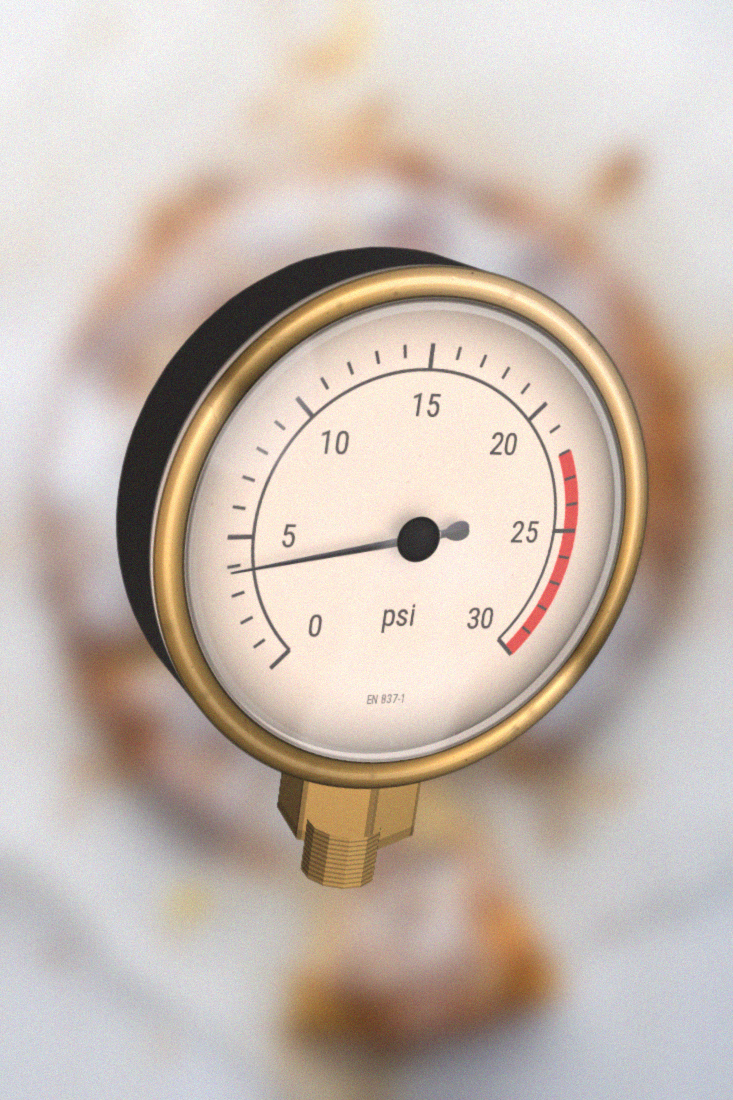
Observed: 4; psi
